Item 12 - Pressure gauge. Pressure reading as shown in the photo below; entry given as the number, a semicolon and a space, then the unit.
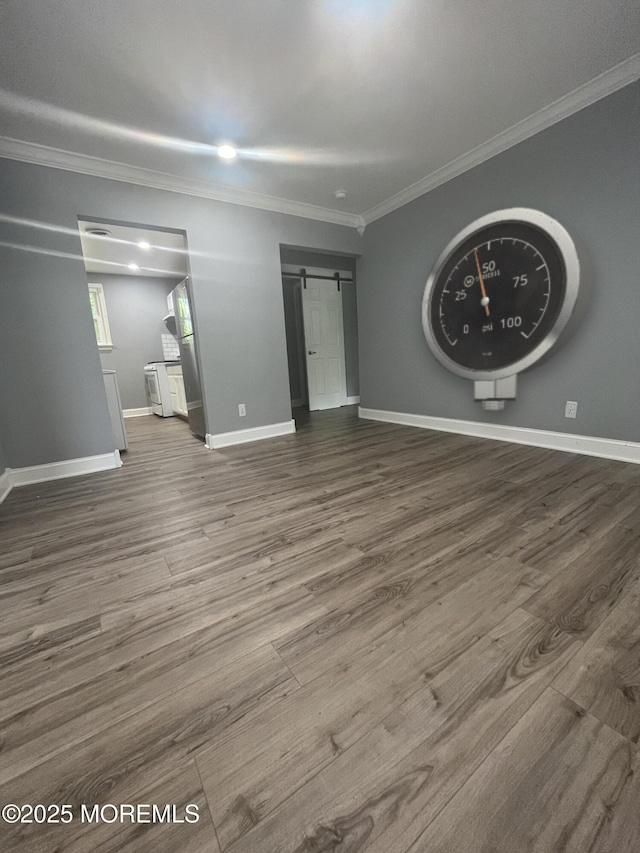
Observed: 45; psi
